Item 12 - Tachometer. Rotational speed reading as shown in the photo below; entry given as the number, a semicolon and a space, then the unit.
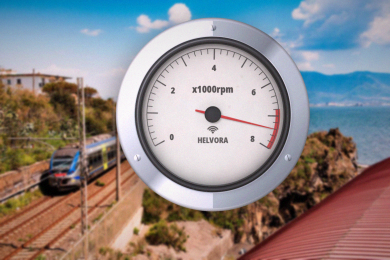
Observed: 7400; rpm
